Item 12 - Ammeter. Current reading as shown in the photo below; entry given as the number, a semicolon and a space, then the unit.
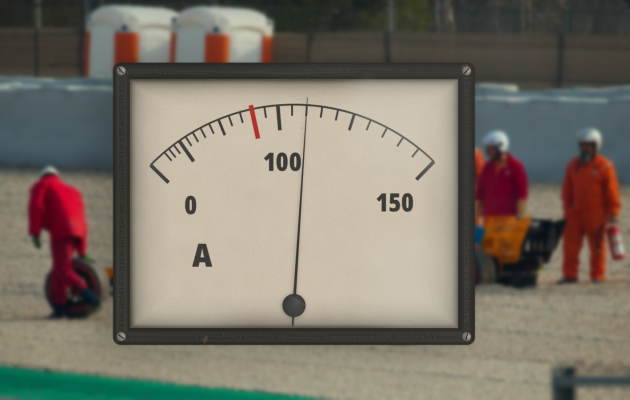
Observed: 110; A
